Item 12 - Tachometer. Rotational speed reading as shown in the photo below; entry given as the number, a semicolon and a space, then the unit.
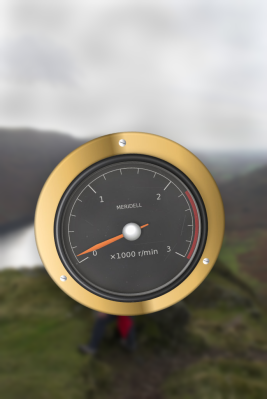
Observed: 100; rpm
